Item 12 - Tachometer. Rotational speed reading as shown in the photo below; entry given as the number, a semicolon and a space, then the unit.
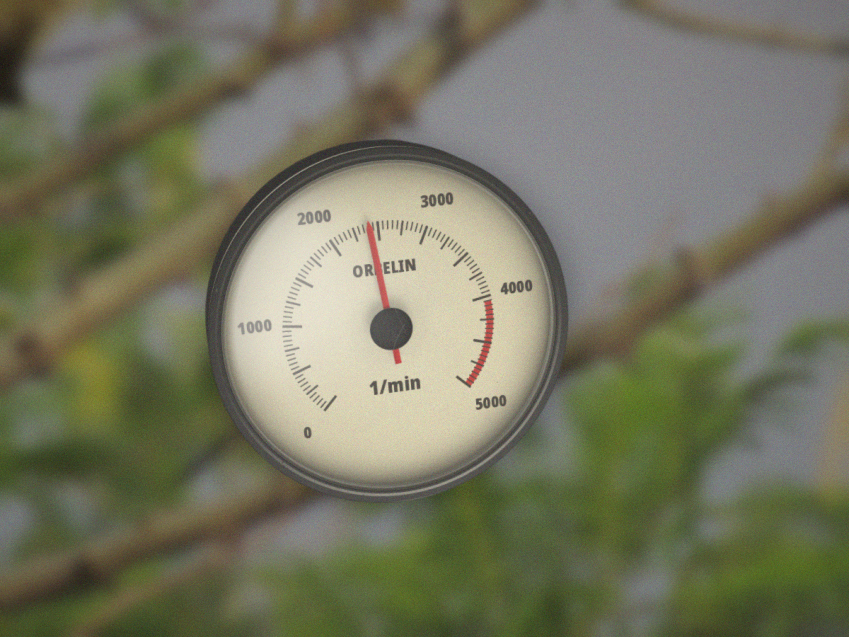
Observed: 2400; rpm
